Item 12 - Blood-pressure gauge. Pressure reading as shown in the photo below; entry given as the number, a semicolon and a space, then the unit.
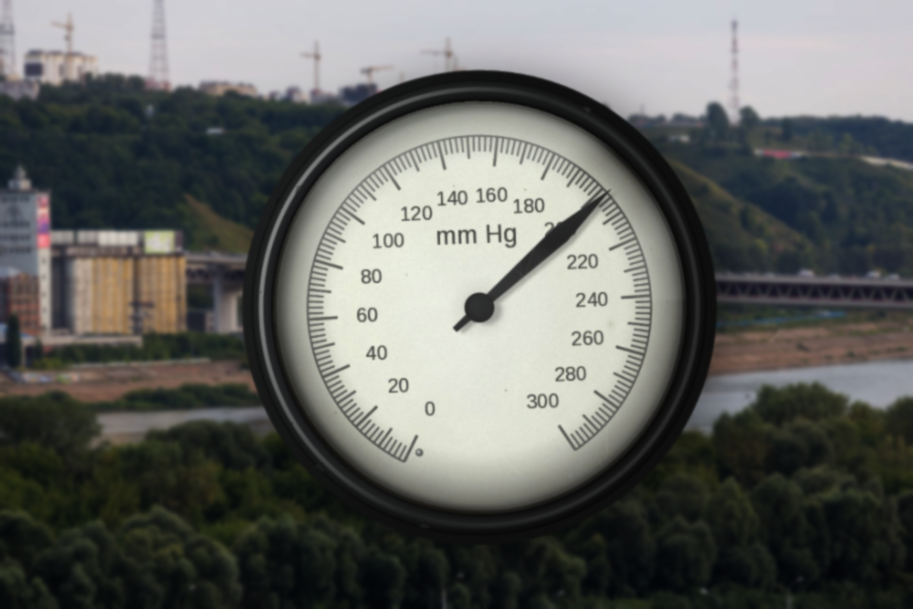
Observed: 202; mmHg
